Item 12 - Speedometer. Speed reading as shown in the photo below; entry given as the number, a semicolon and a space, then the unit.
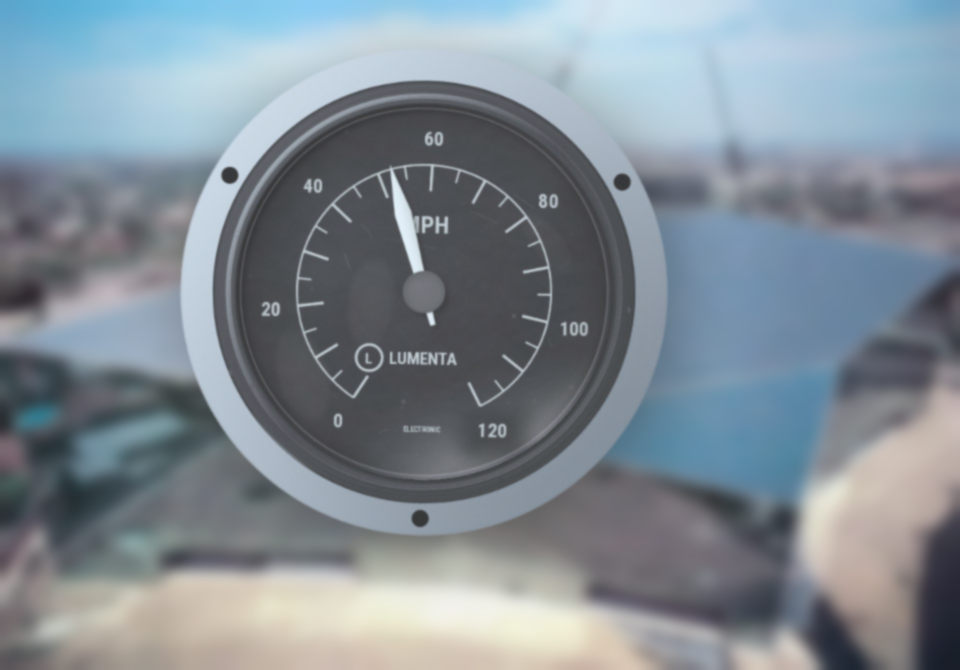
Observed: 52.5; mph
